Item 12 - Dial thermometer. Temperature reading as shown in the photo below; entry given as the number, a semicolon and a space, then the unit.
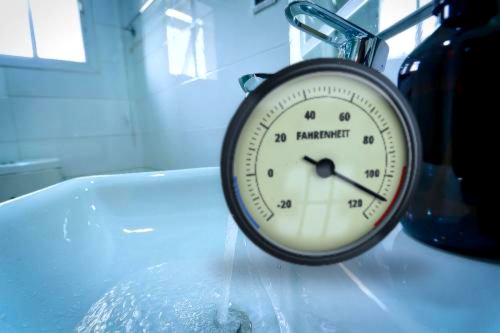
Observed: 110; °F
